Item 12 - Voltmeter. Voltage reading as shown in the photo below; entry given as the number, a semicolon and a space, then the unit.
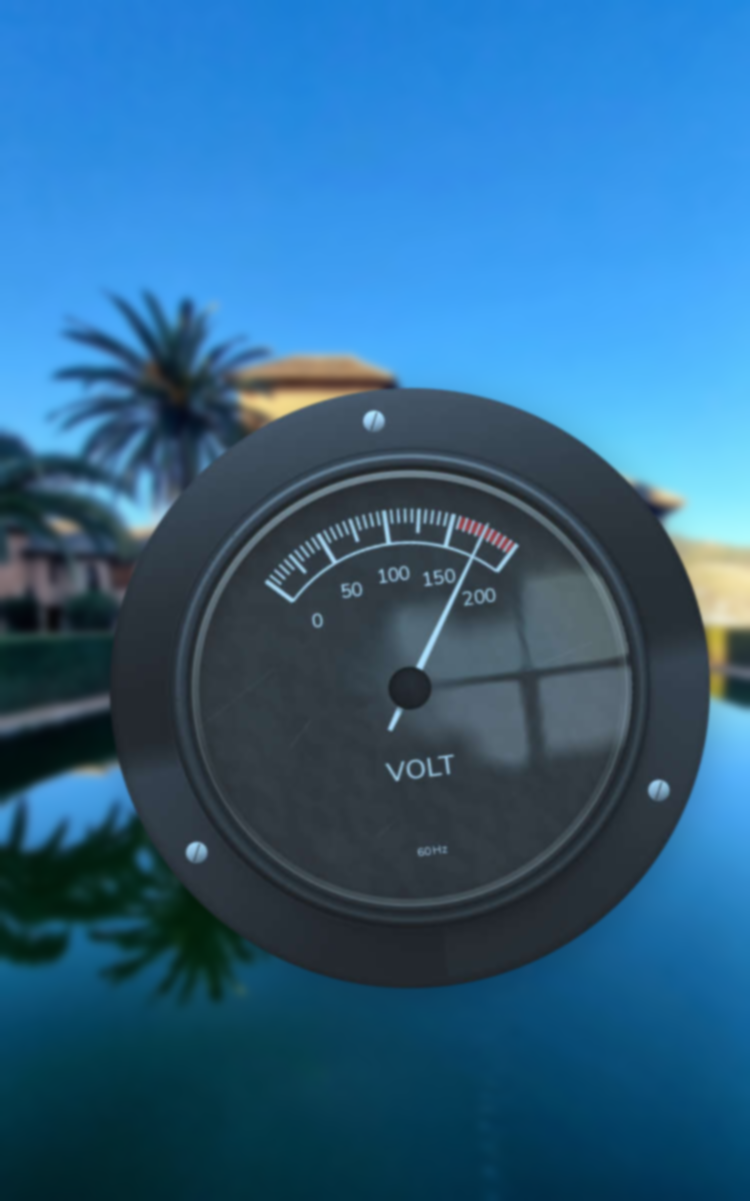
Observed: 175; V
